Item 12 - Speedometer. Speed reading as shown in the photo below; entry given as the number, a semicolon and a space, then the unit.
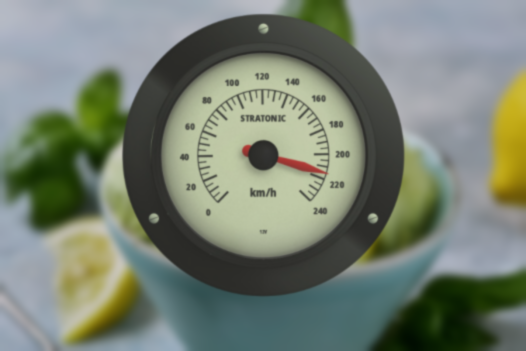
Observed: 215; km/h
